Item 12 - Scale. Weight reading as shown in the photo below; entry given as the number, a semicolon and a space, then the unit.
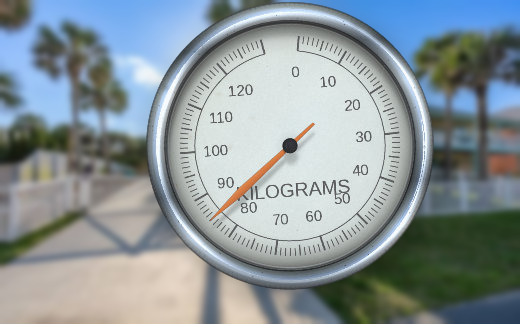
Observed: 85; kg
